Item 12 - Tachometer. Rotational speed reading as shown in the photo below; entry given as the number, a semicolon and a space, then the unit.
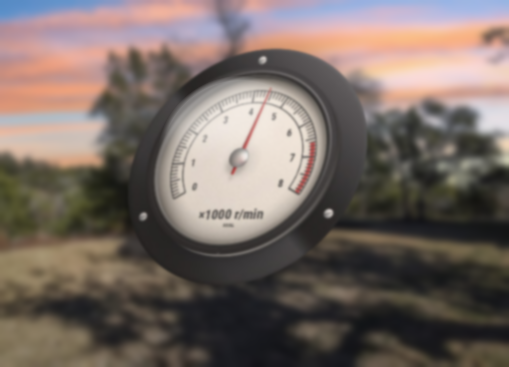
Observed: 4500; rpm
